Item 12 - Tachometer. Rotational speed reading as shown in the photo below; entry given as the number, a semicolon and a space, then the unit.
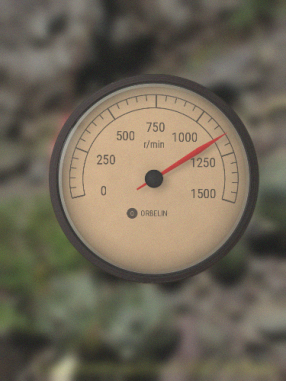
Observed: 1150; rpm
